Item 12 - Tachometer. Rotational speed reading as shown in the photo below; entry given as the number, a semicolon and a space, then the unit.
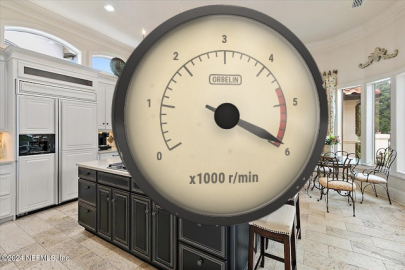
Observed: 5900; rpm
